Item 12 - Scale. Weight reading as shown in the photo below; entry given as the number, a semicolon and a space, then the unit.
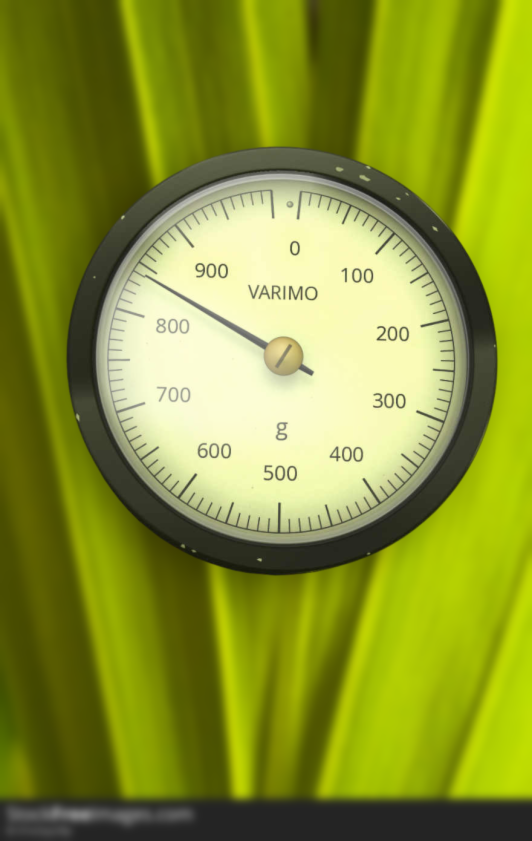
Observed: 840; g
